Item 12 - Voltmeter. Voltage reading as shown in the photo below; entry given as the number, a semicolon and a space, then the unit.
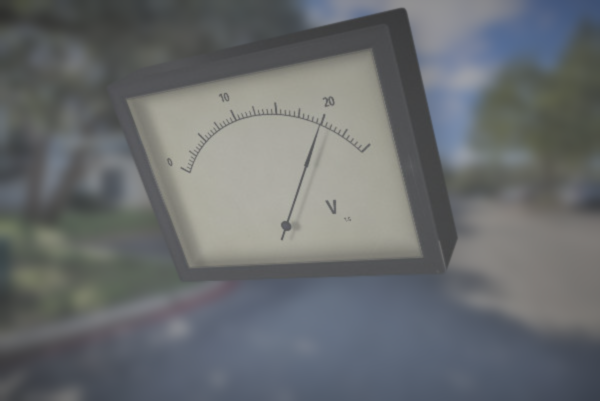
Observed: 20; V
